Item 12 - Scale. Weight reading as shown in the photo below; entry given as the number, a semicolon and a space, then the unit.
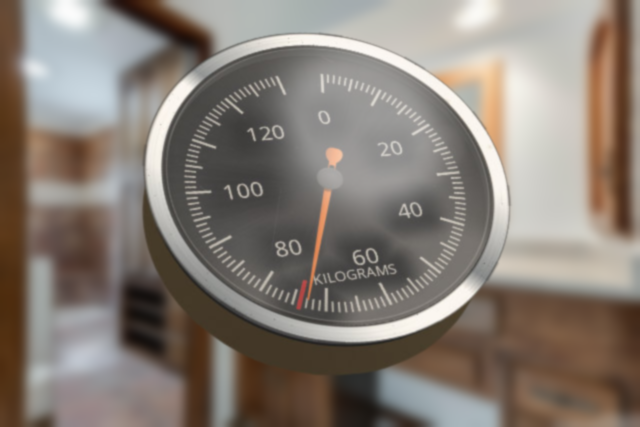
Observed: 73; kg
